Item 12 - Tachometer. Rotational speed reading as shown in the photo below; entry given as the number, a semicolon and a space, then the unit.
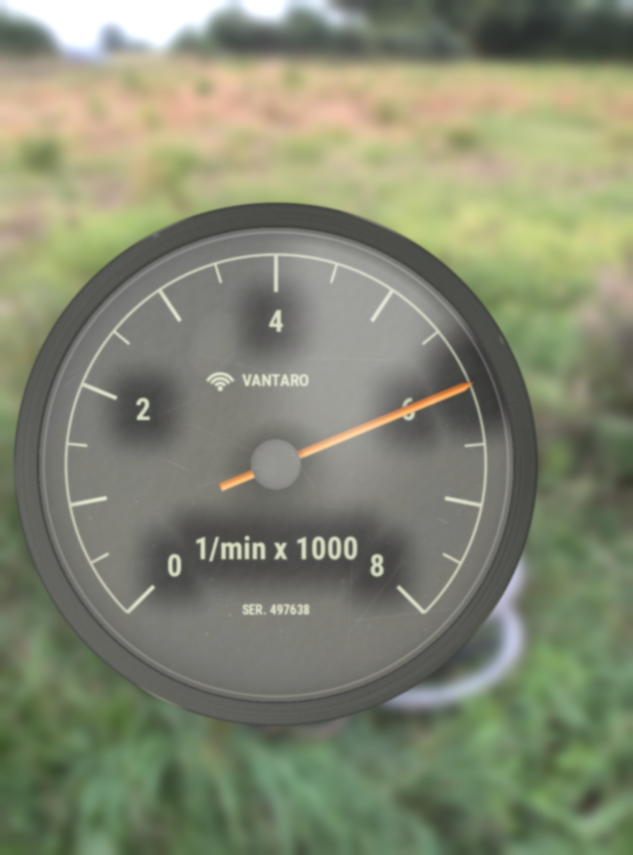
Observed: 6000; rpm
